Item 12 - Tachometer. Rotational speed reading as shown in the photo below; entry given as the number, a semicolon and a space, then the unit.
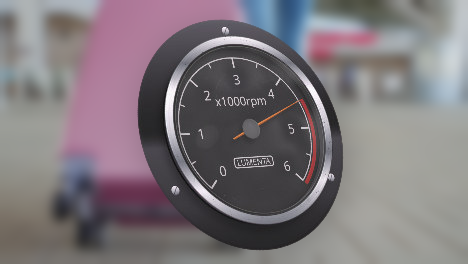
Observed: 4500; rpm
